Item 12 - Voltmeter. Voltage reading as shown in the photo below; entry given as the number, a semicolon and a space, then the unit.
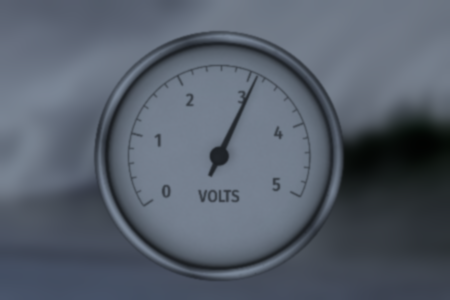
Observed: 3.1; V
